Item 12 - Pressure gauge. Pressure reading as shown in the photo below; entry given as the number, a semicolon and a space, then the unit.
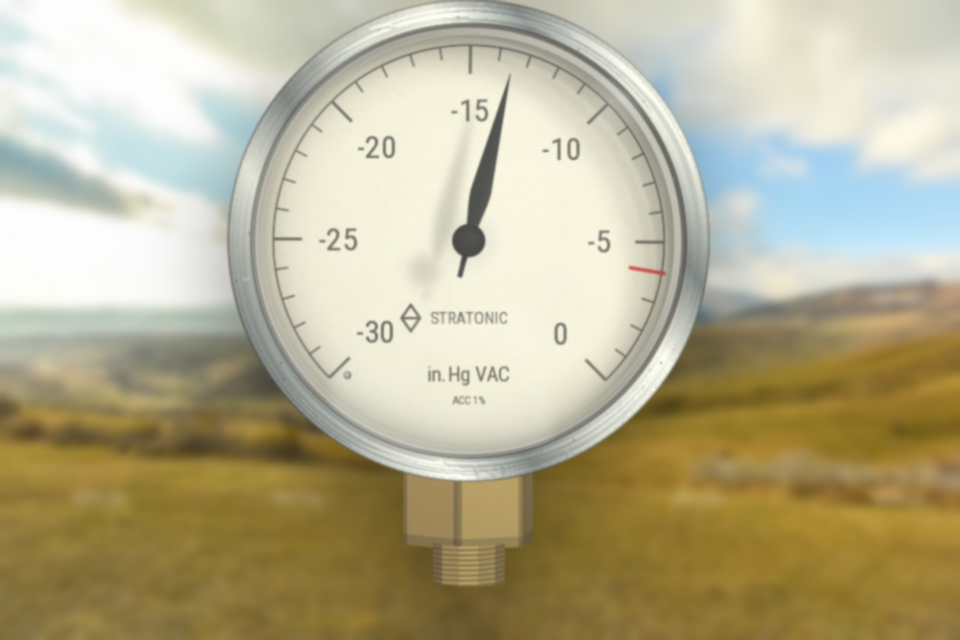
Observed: -13.5; inHg
